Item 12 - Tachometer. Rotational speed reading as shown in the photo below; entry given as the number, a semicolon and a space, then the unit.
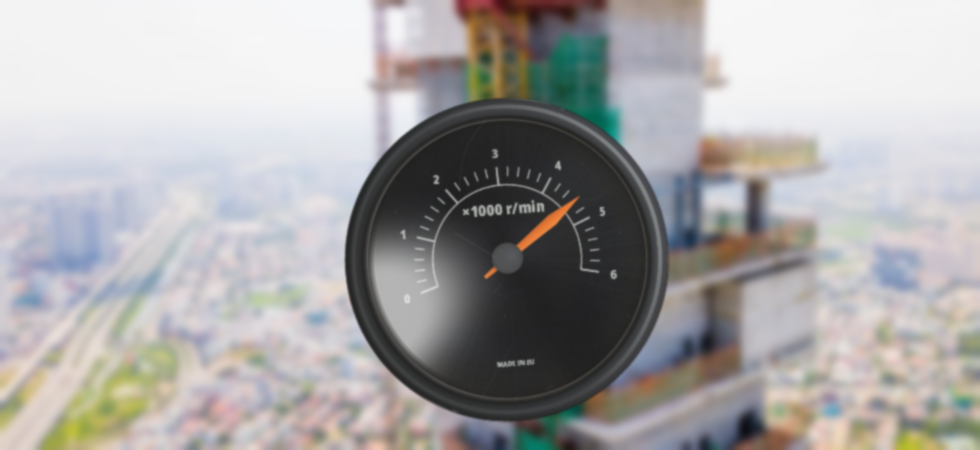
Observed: 4600; rpm
